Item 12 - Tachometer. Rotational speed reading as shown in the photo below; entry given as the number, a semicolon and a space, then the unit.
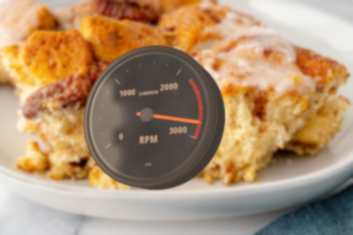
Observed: 2800; rpm
